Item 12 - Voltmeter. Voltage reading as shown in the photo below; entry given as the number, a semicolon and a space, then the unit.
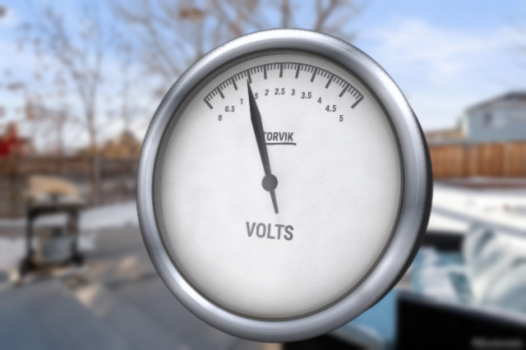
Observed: 1.5; V
